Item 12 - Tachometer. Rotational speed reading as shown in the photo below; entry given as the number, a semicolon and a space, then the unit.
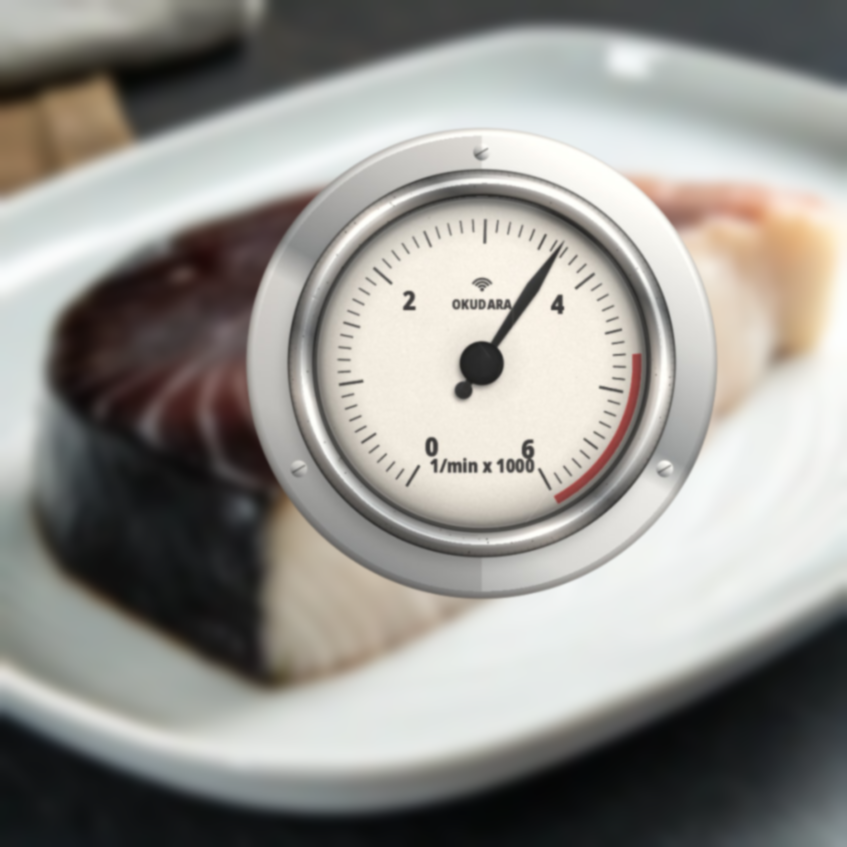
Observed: 3650; rpm
